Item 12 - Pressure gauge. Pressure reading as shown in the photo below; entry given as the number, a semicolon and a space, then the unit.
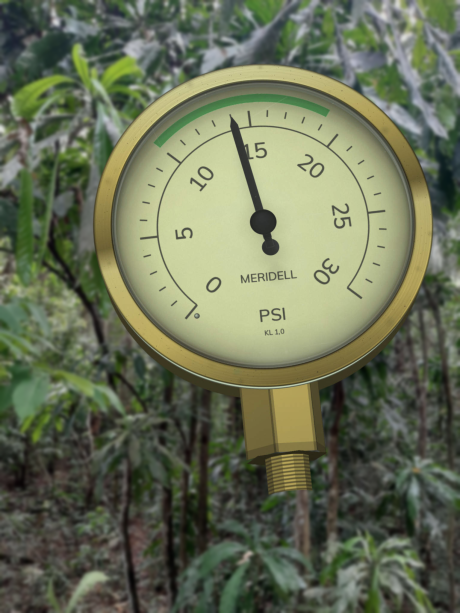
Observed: 14; psi
